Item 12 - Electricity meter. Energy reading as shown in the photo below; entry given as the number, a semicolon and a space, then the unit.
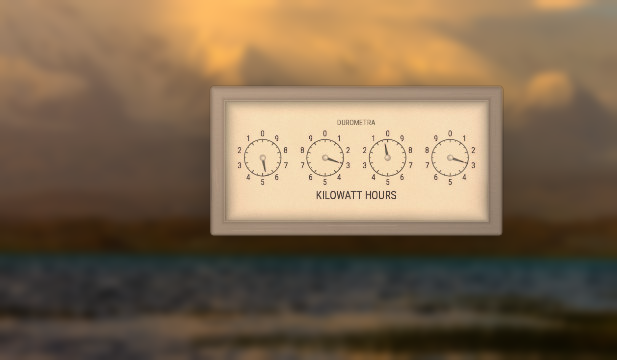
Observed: 5303; kWh
